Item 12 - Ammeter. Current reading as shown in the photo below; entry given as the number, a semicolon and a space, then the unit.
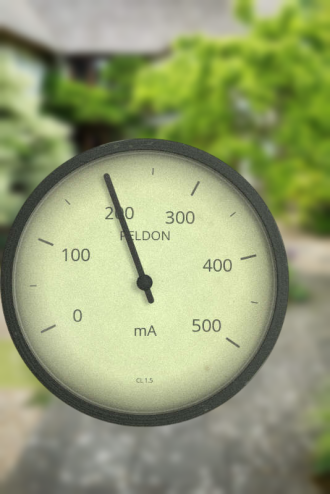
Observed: 200; mA
